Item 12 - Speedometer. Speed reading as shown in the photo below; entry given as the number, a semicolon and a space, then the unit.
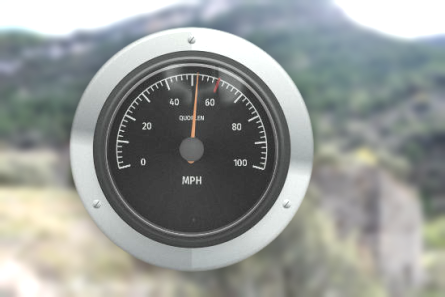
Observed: 52; mph
